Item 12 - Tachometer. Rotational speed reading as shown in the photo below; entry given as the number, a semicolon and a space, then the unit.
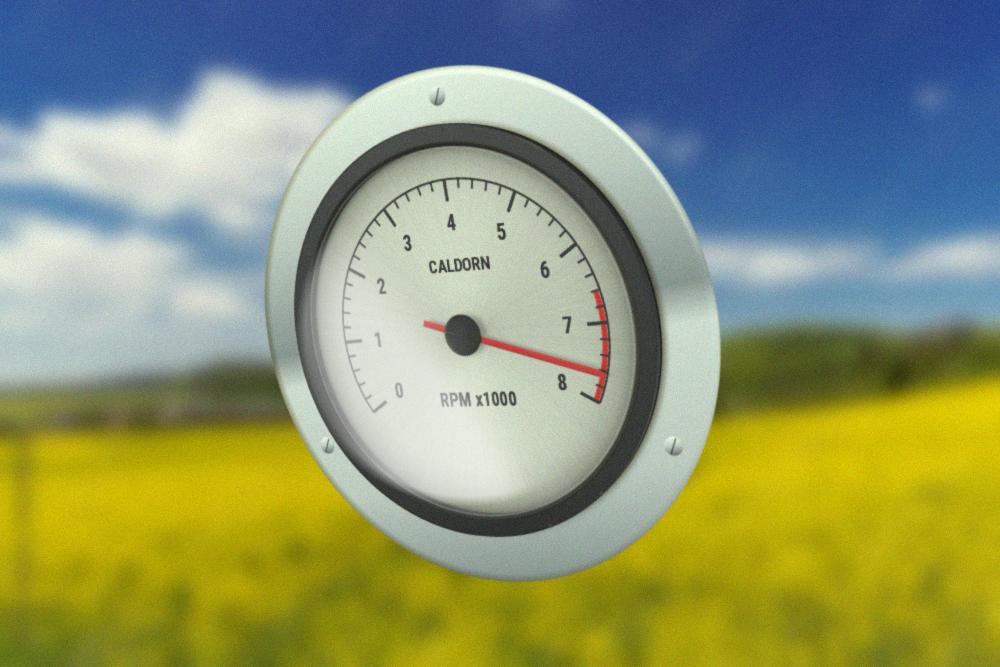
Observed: 7600; rpm
